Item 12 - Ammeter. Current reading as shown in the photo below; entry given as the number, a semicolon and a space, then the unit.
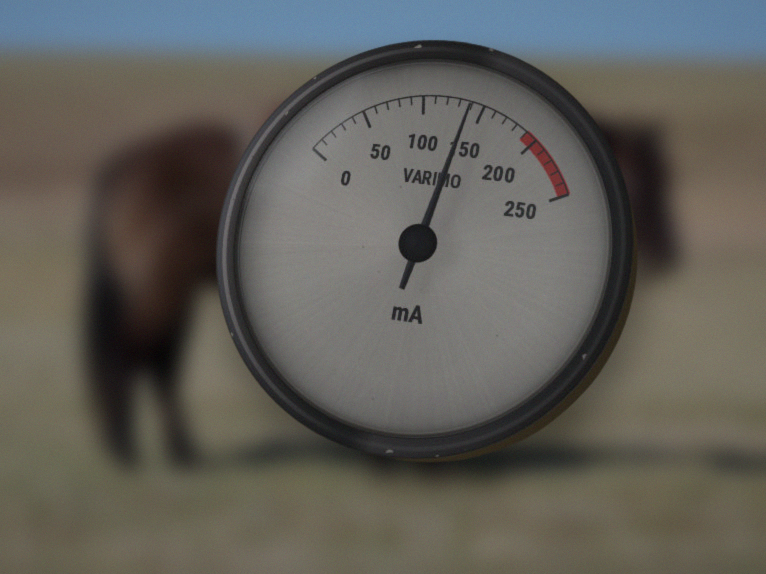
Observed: 140; mA
